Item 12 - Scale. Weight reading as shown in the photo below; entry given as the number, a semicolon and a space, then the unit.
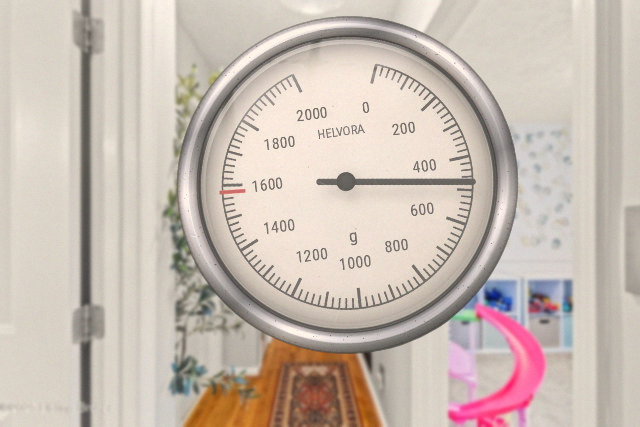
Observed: 480; g
